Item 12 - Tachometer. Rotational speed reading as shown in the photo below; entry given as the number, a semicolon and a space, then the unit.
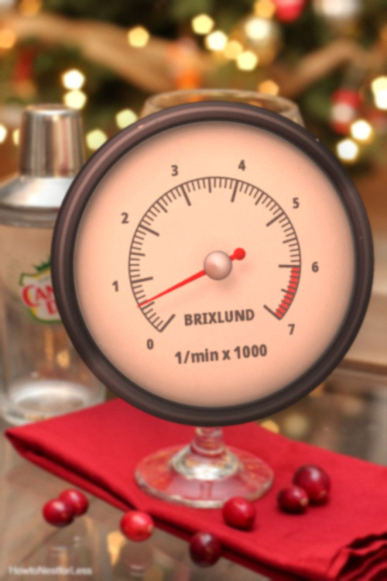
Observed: 600; rpm
